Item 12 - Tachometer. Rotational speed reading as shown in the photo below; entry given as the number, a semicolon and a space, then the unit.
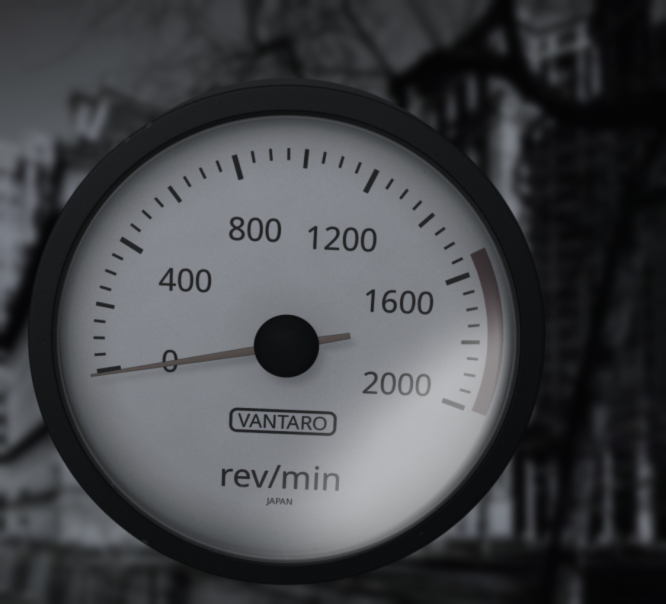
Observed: 0; rpm
